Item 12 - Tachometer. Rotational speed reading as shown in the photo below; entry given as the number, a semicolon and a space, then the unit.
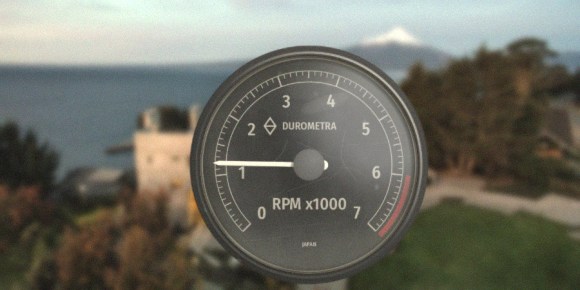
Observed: 1200; rpm
